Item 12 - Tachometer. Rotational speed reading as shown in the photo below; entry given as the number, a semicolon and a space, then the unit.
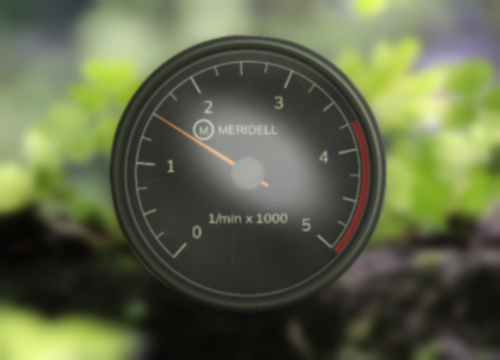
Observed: 1500; rpm
